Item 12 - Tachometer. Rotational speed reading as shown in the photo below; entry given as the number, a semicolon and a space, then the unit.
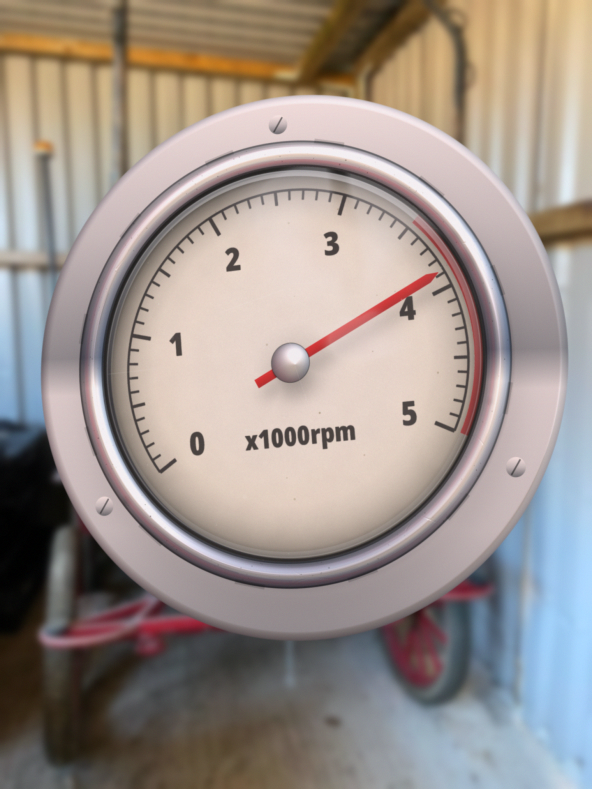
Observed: 3900; rpm
